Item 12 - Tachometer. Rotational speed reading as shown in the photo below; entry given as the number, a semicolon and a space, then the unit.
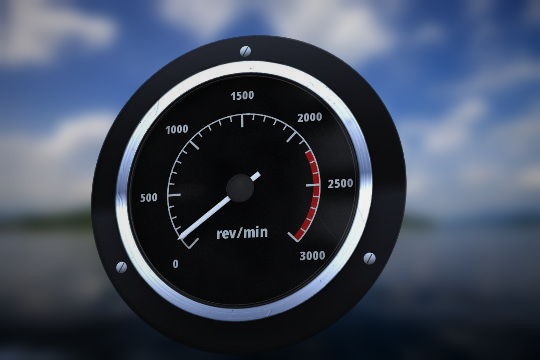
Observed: 100; rpm
